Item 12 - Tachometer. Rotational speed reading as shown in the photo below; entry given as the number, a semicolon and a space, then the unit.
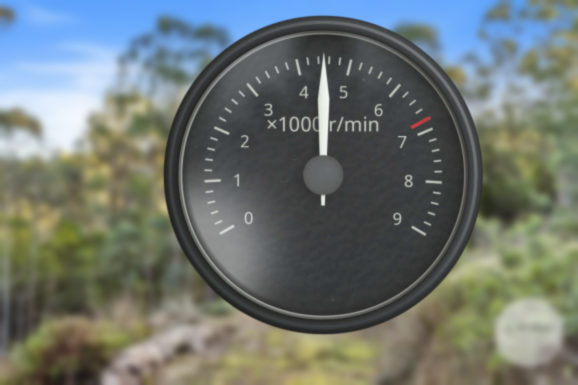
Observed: 4500; rpm
